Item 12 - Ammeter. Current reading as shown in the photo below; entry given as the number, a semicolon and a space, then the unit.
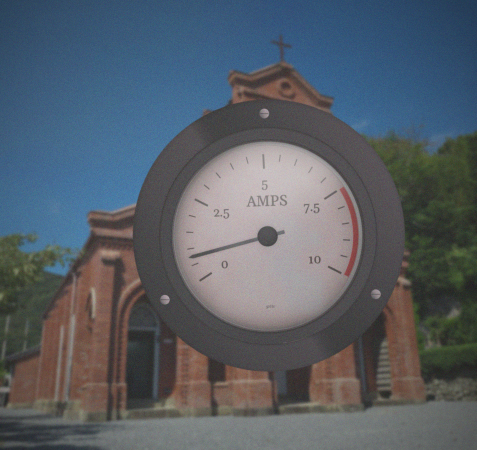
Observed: 0.75; A
